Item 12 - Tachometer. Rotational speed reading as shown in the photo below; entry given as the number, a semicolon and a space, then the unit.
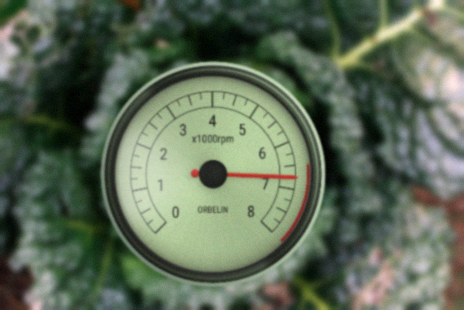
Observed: 6750; rpm
